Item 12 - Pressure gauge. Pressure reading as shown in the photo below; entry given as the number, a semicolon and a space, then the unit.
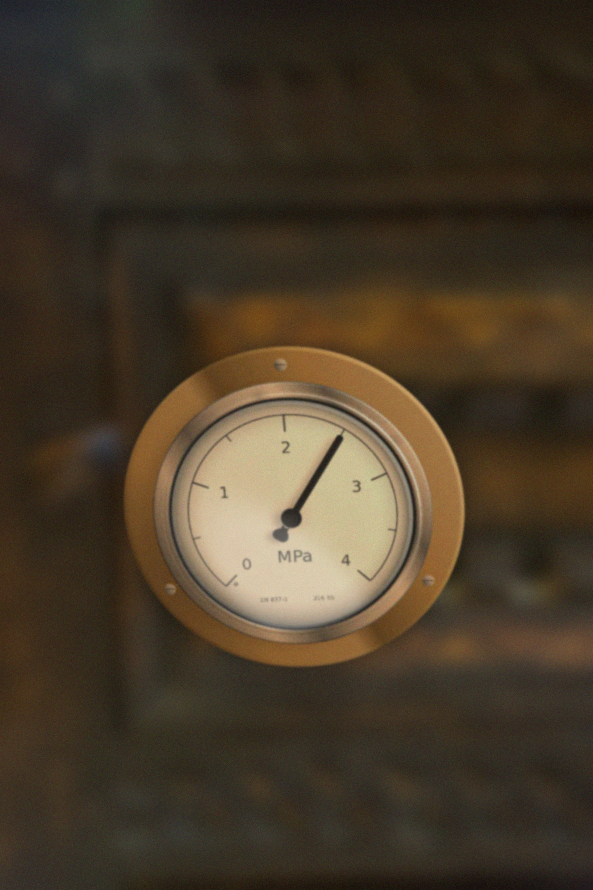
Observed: 2.5; MPa
